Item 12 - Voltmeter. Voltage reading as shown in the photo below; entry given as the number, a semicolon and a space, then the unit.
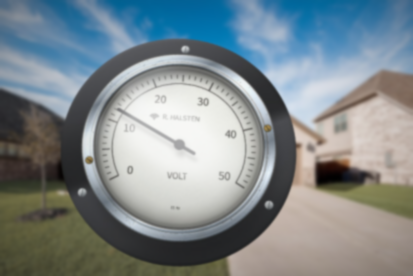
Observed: 12; V
